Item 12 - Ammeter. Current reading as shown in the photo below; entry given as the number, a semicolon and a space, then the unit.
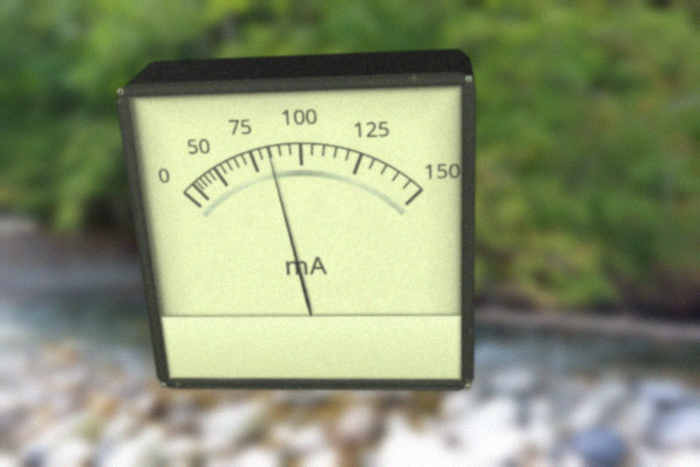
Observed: 85; mA
